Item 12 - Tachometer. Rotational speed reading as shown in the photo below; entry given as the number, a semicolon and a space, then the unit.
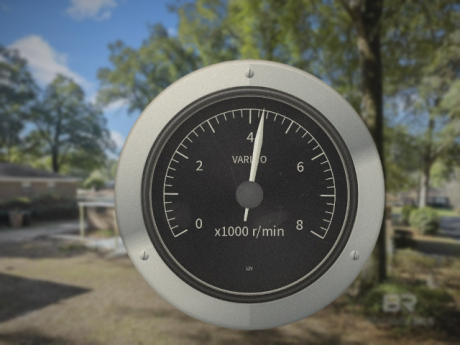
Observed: 4300; rpm
